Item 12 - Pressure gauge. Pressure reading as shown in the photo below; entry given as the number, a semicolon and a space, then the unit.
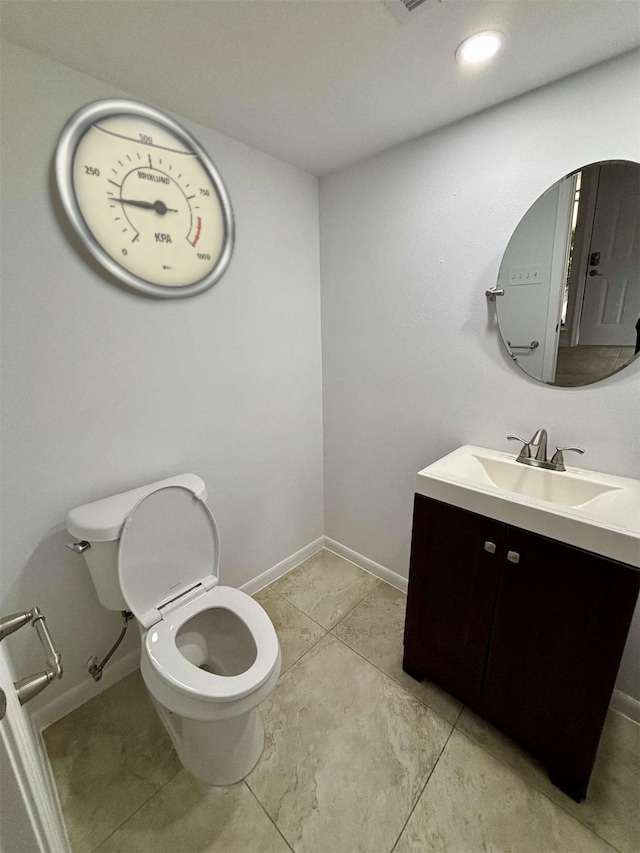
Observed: 175; kPa
